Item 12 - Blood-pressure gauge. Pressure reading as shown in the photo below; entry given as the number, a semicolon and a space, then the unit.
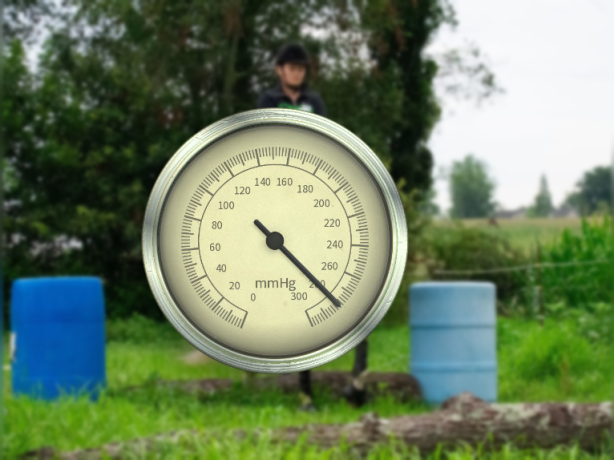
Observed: 280; mmHg
